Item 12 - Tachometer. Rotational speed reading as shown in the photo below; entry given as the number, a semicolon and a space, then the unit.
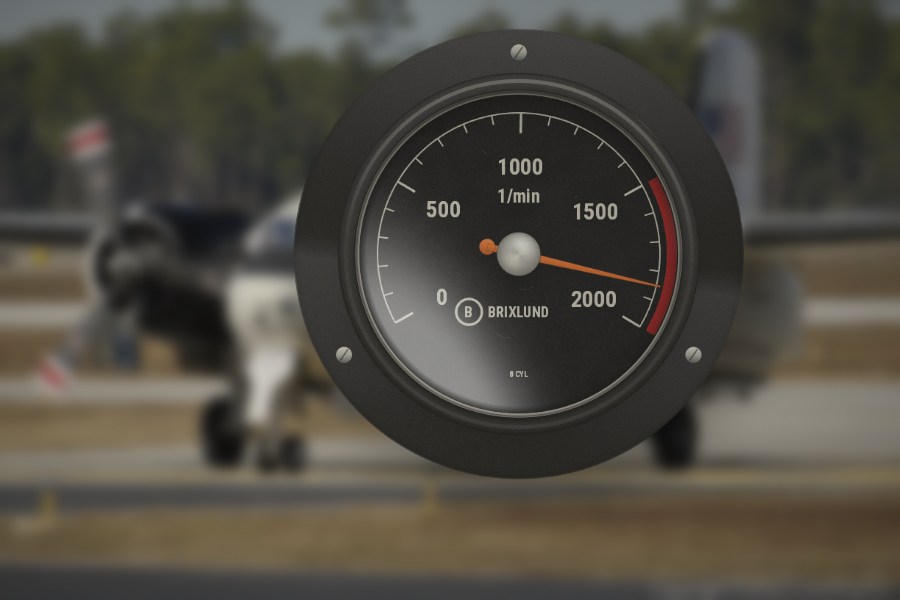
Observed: 1850; rpm
